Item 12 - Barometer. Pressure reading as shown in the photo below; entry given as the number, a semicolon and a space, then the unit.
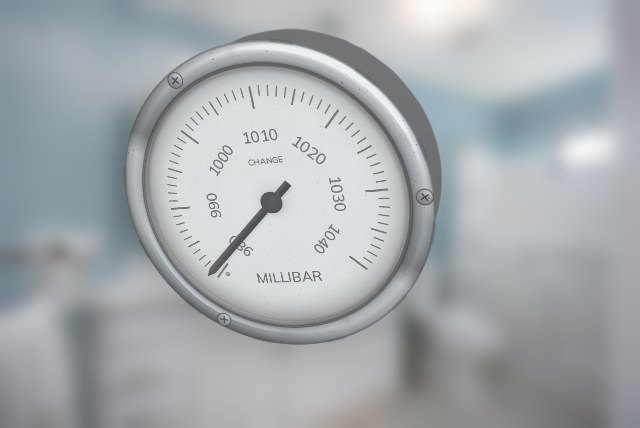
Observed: 981; mbar
